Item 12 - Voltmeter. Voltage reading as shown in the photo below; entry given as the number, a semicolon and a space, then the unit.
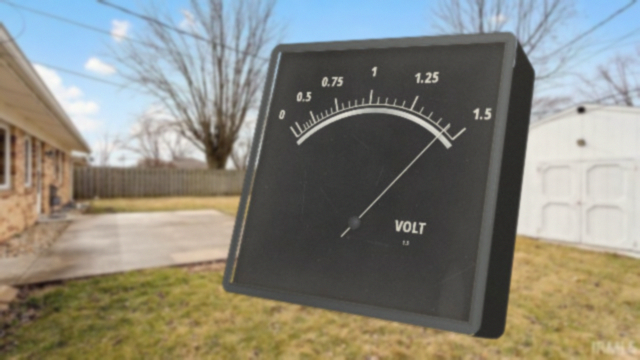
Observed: 1.45; V
